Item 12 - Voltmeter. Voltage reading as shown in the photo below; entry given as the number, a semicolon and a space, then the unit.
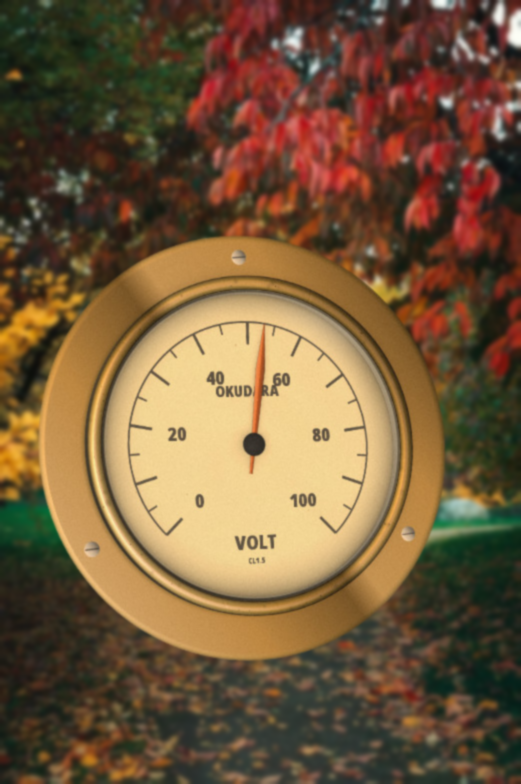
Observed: 52.5; V
